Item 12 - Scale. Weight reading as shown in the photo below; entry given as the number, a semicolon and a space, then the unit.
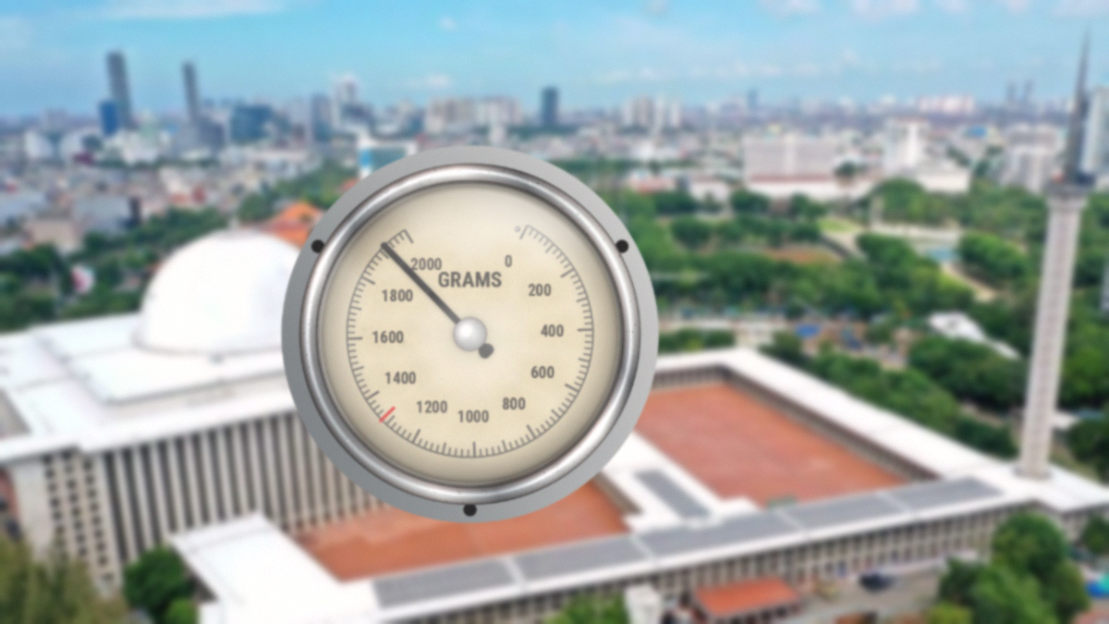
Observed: 1920; g
